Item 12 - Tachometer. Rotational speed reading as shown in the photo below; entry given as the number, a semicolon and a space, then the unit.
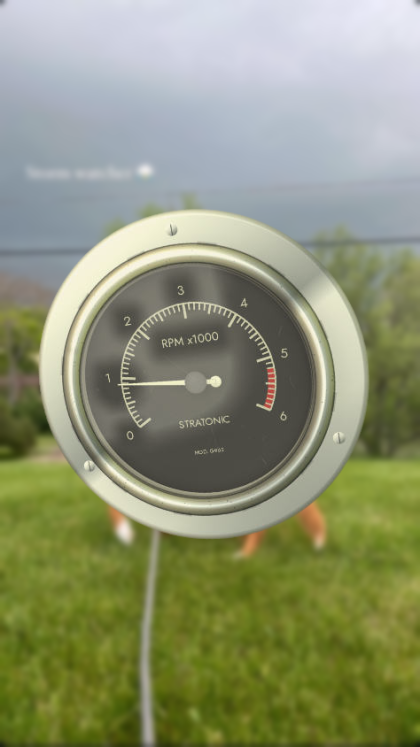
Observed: 900; rpm
